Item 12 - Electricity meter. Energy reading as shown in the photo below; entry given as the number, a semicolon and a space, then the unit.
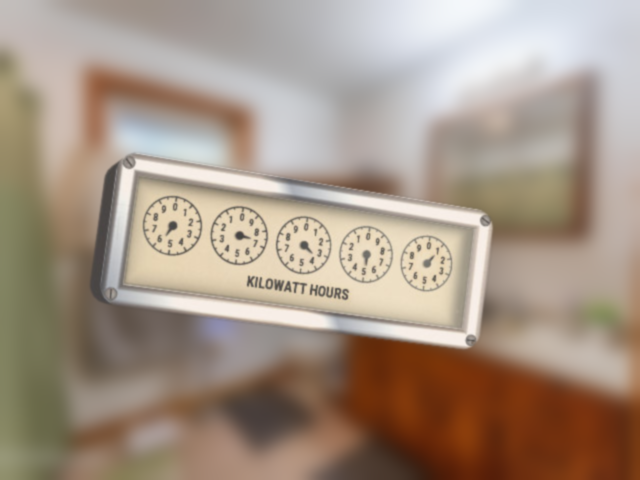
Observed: 57351; kWh
